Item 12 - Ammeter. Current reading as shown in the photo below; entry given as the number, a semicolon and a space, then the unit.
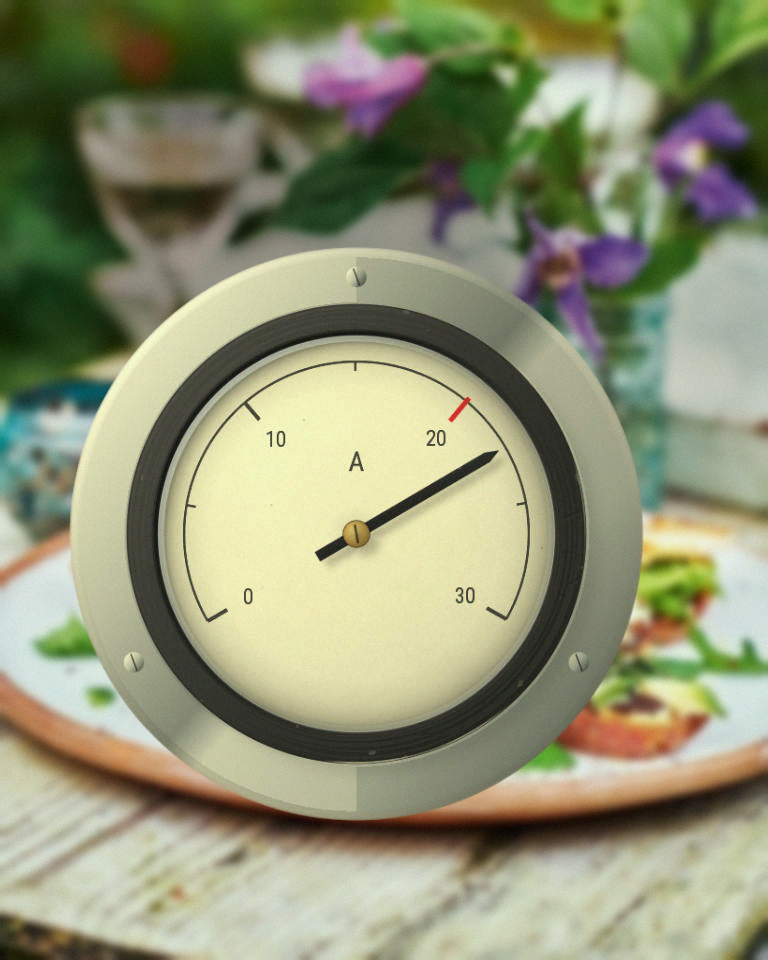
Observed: 22.5; A
